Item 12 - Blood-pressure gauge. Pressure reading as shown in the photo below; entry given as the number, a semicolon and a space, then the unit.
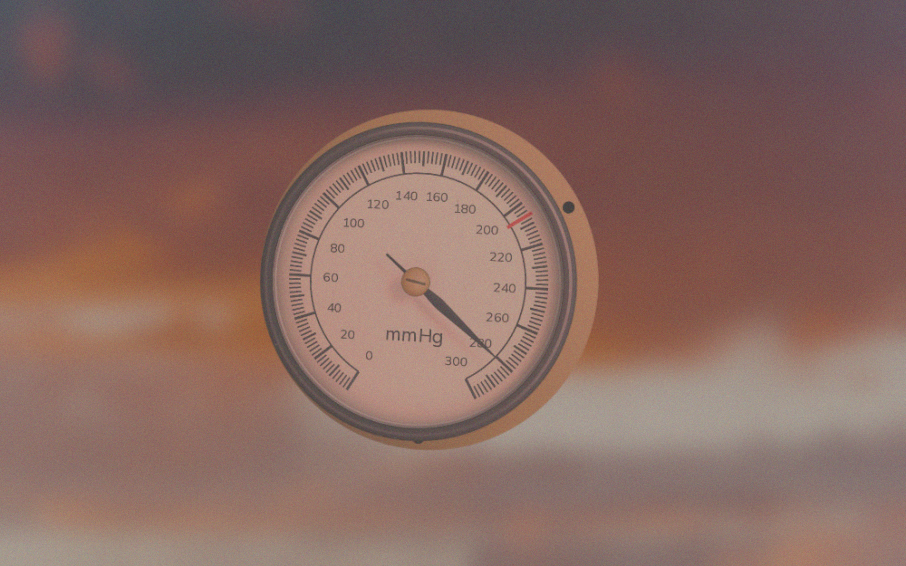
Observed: 280; mmHg
